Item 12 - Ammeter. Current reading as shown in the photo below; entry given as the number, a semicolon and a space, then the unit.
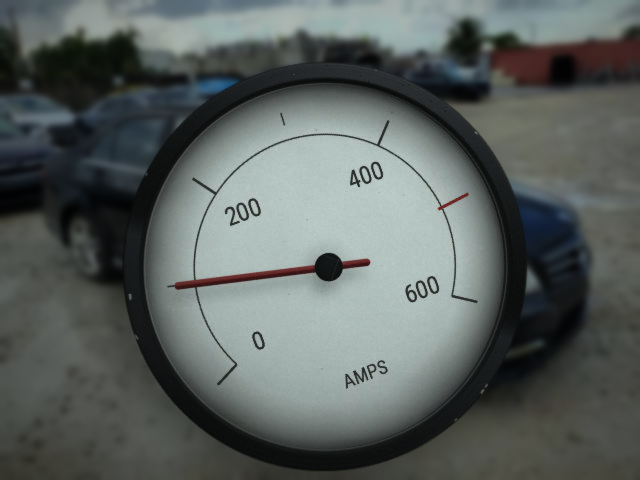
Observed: 100; A
